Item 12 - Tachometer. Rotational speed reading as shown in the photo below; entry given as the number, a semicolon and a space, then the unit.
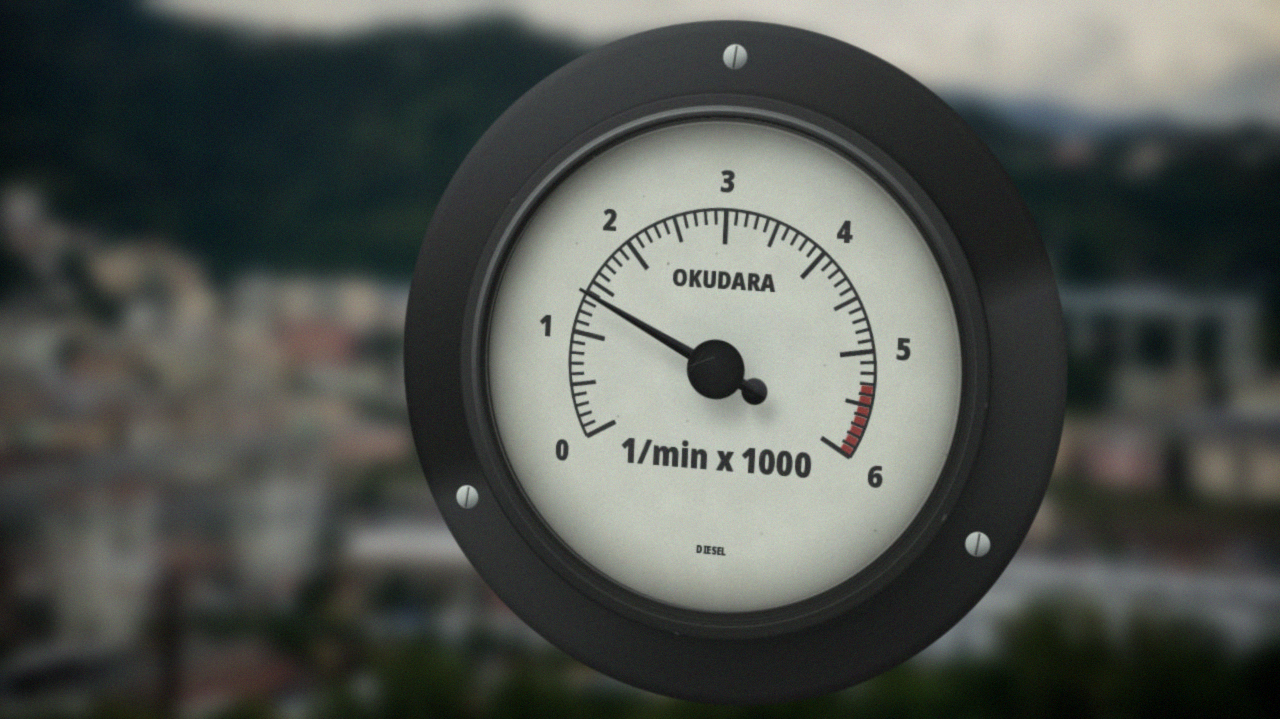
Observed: 1400; rpm
